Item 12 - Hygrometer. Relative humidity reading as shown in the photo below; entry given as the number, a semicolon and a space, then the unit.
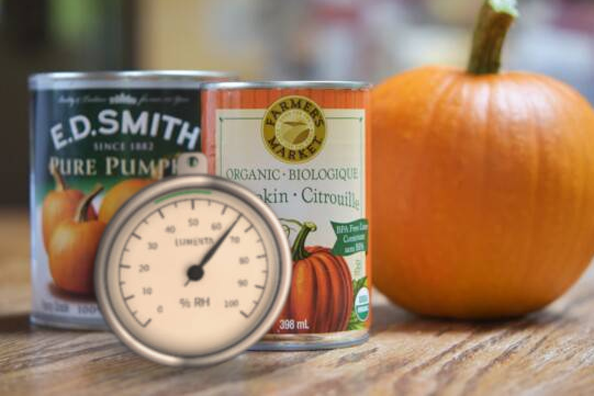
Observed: 65; %
